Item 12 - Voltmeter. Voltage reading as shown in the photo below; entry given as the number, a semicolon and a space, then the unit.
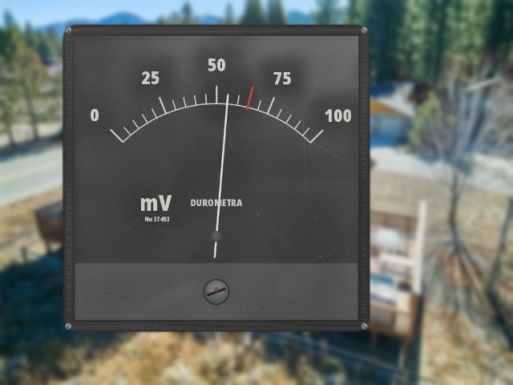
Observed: 55; mV
